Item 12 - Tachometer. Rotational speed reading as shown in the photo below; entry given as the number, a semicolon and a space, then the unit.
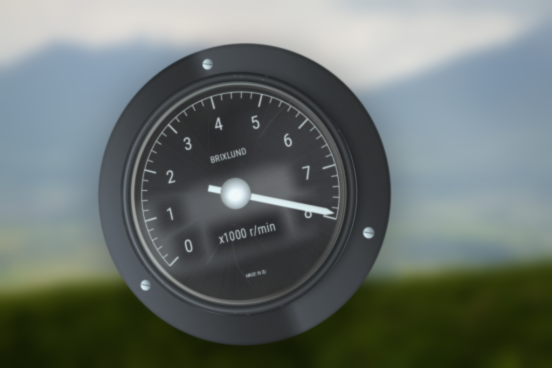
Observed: 7900; rpm
